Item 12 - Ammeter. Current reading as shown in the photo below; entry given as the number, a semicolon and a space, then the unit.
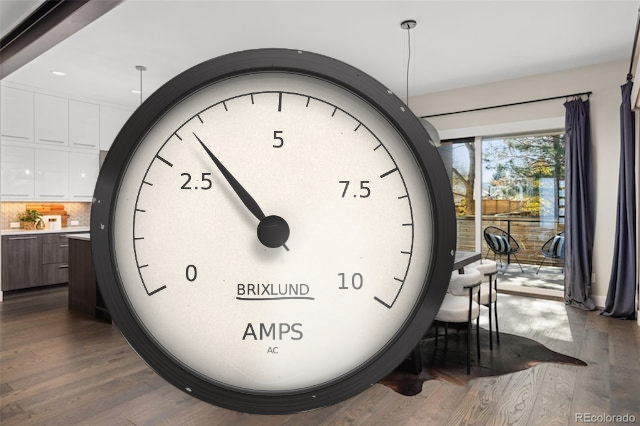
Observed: 3.25; A
